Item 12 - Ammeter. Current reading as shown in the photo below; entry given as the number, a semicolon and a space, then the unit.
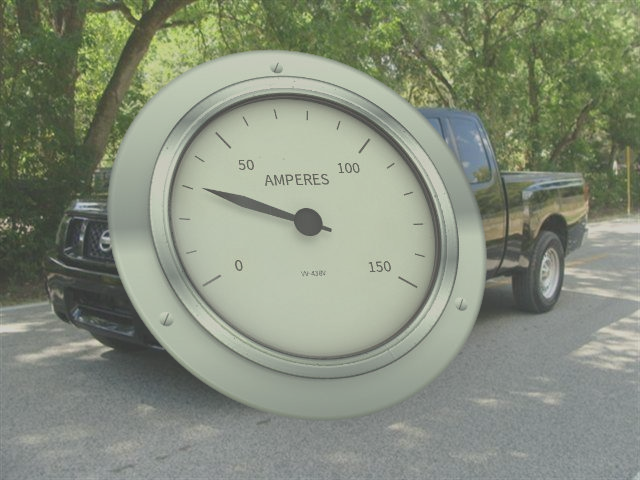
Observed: 30; A
